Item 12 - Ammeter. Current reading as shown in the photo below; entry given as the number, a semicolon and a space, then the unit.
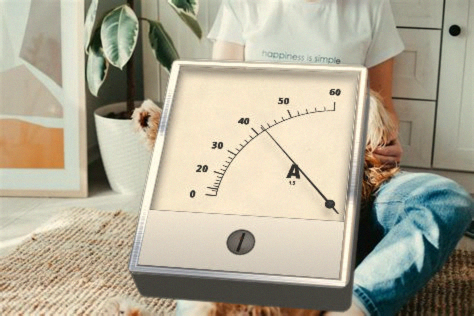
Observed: 42; A
